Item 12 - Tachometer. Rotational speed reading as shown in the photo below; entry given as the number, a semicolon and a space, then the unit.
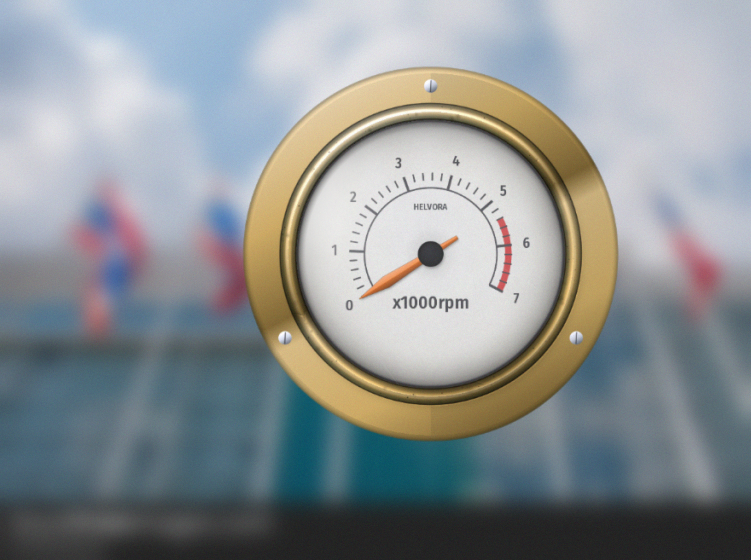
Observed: 0; rpm
